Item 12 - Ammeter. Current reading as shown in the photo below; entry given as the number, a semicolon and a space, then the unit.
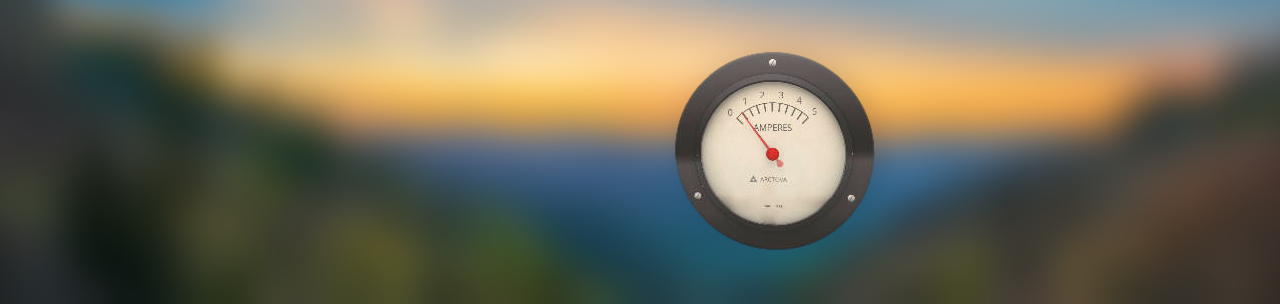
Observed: 0.5; A
